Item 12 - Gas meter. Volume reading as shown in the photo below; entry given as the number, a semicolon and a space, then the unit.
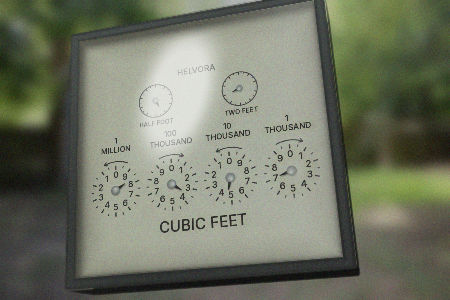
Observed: 834700; ft³
